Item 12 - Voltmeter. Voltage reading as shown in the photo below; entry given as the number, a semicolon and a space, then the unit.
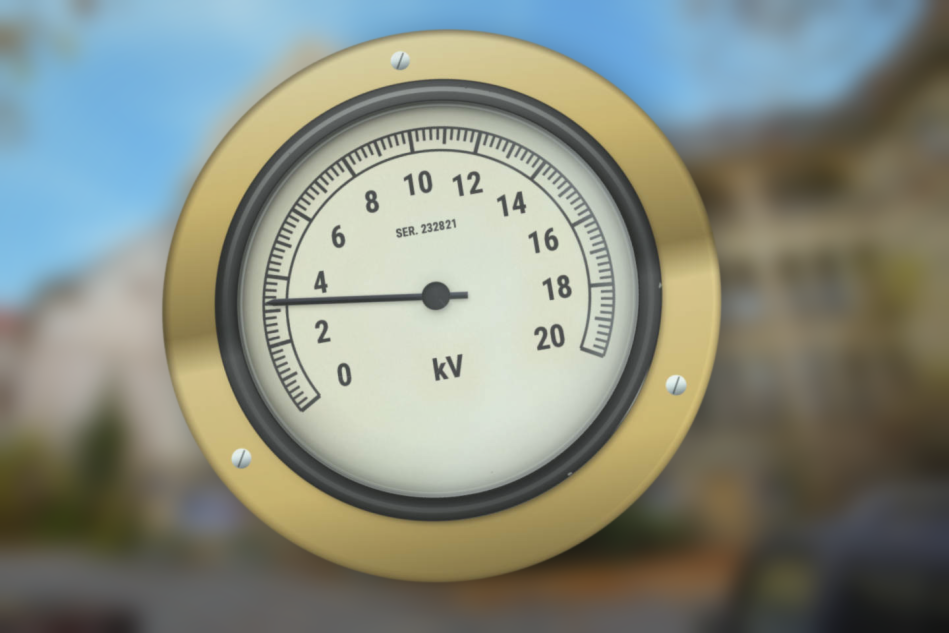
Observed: 3.2; kV
